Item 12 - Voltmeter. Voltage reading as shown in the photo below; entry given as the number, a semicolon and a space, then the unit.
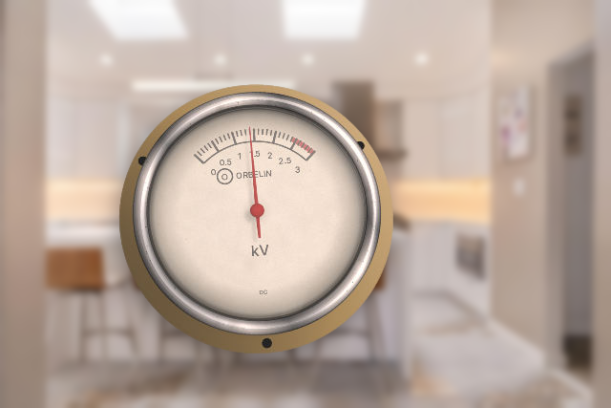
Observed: 1.4; kV
